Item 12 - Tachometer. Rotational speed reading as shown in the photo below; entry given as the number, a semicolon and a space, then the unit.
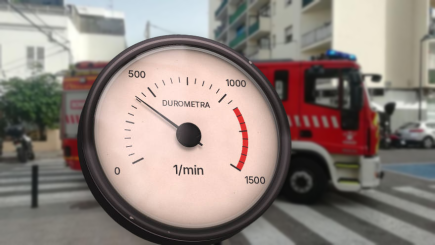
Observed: 400; rpm
